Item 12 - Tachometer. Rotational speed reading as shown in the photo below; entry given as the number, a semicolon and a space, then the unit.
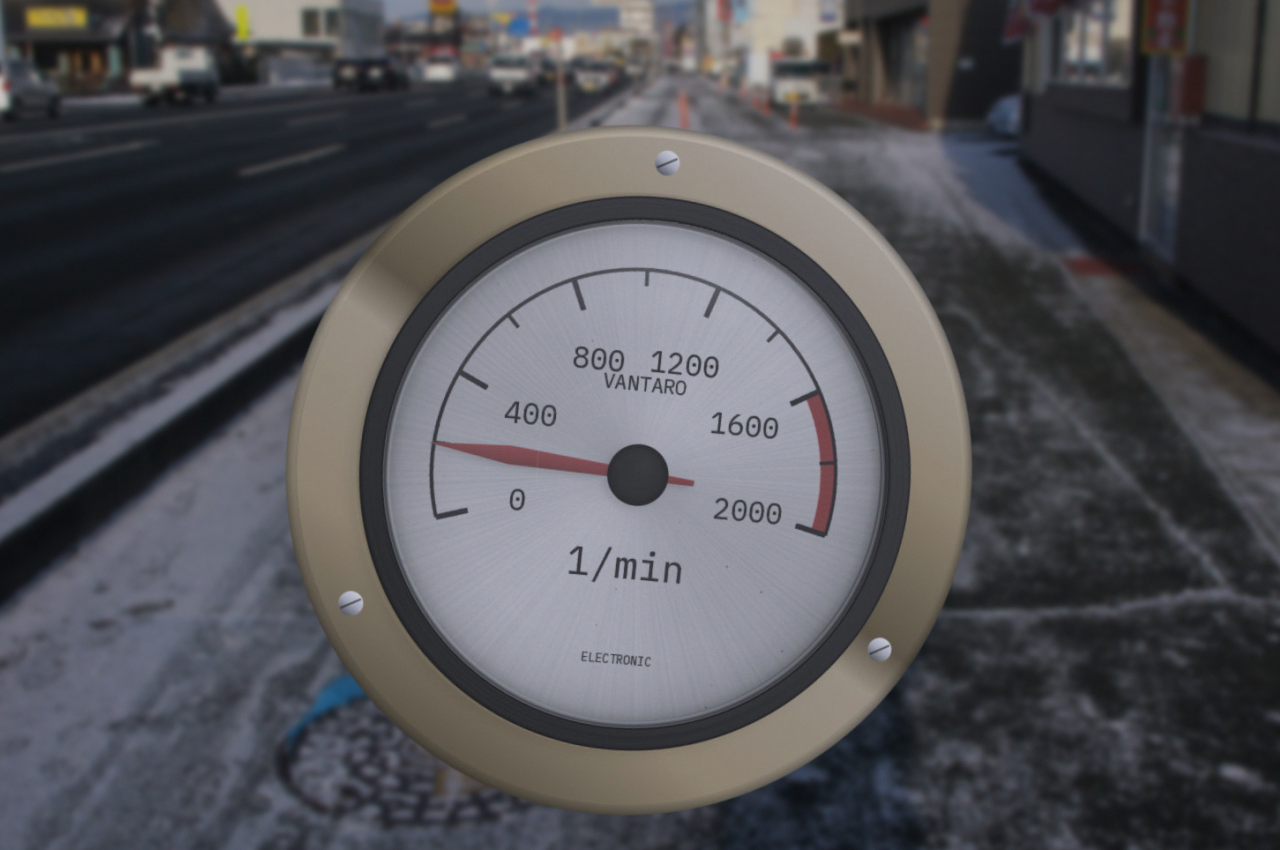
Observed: 200; rpm
